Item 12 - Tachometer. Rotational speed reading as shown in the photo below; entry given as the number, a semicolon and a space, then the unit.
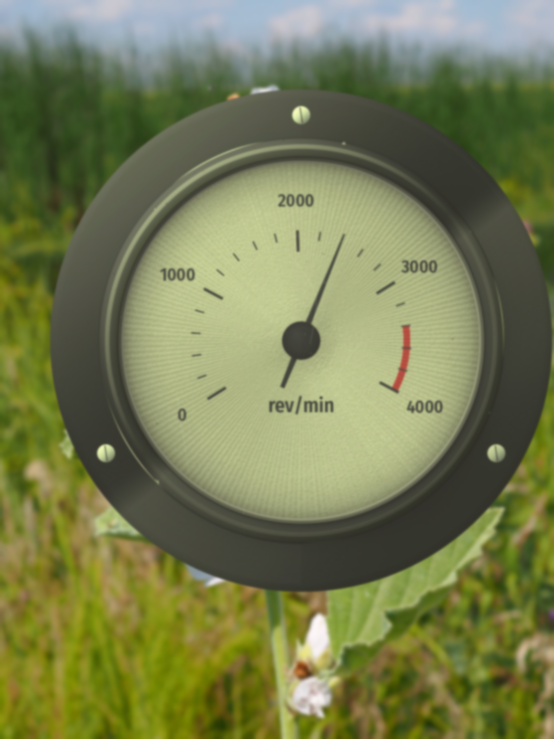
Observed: 2400; rpm
